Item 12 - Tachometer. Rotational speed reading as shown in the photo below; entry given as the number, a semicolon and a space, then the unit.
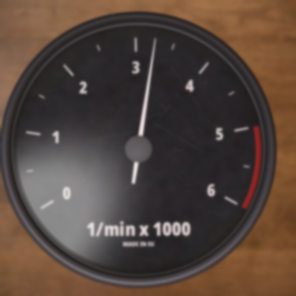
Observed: 3250; rpm
